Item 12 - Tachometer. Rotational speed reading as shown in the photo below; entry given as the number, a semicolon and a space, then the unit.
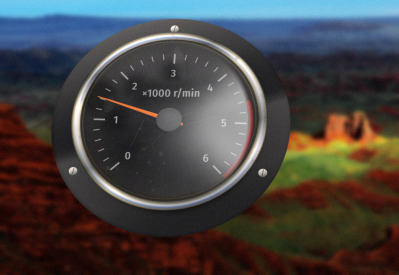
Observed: 1400; rpm
